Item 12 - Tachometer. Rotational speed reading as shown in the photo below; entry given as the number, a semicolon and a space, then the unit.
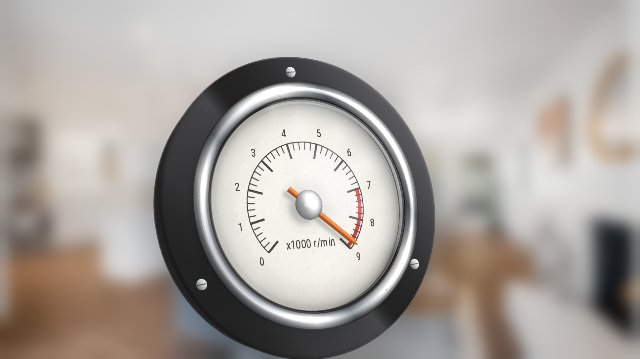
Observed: 8800; rpm
